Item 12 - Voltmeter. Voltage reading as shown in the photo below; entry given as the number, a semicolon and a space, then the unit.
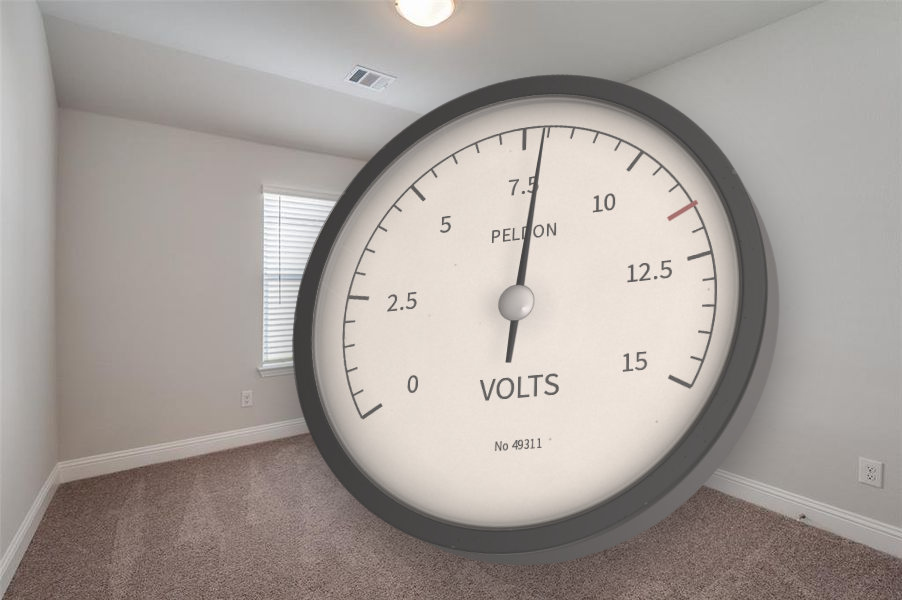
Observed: 8; V
